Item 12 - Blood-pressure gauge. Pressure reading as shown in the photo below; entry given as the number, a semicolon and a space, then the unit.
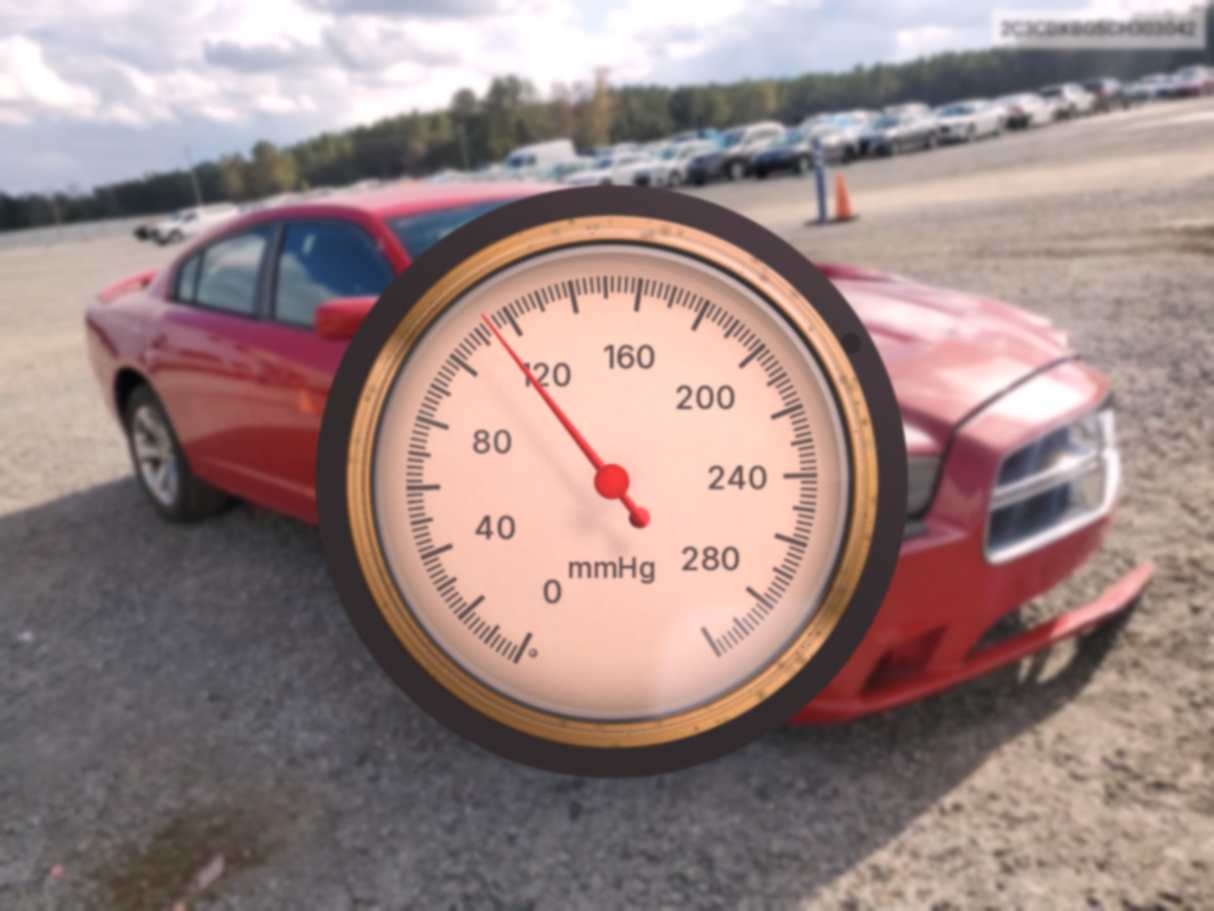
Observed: 114; mmHg
